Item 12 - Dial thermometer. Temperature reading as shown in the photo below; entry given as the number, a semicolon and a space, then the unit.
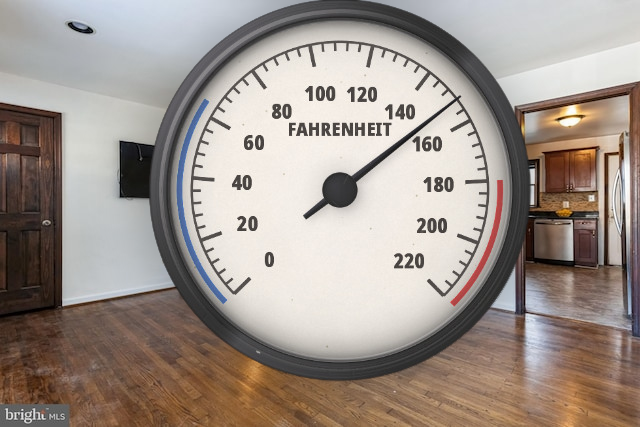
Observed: 152; °F
